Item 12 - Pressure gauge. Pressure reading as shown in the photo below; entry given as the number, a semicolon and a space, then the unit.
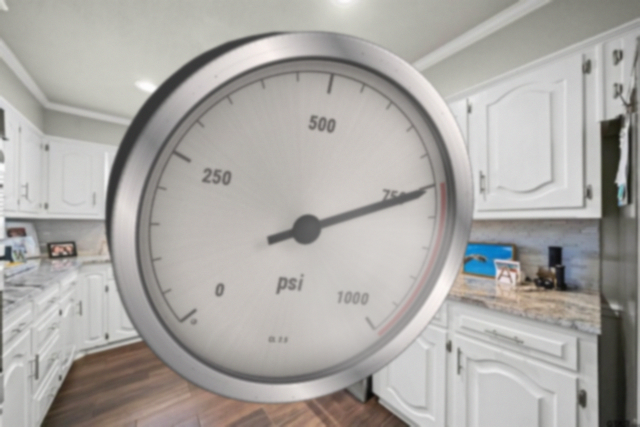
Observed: 750; psi
